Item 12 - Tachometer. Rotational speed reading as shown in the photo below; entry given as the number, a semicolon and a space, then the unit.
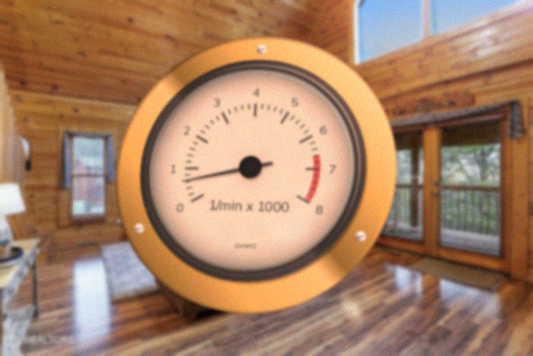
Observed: 600; rpm
